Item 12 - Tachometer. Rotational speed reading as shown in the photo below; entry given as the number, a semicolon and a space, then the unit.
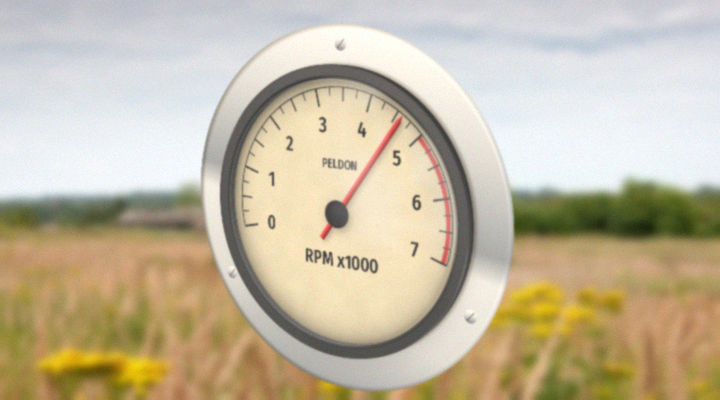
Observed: 4625; rpm
